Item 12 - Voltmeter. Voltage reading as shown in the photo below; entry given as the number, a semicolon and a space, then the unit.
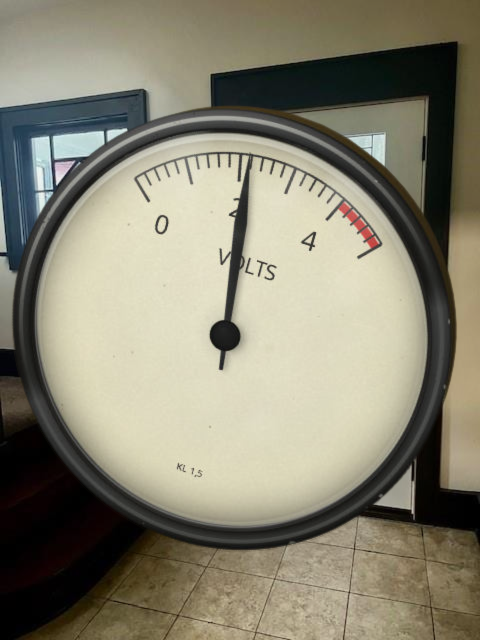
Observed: 2.2; V
